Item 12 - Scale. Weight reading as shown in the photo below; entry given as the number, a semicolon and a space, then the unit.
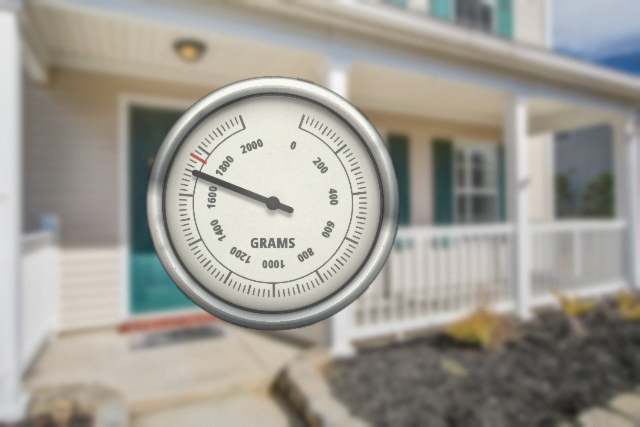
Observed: 1700; g
